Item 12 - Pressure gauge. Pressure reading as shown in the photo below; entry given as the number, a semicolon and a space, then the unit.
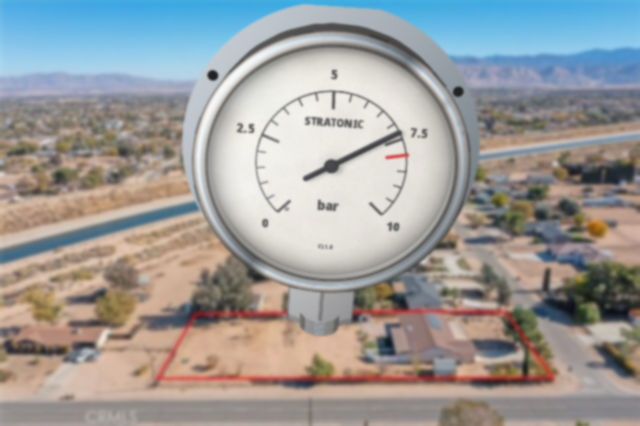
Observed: 7.25; bar
